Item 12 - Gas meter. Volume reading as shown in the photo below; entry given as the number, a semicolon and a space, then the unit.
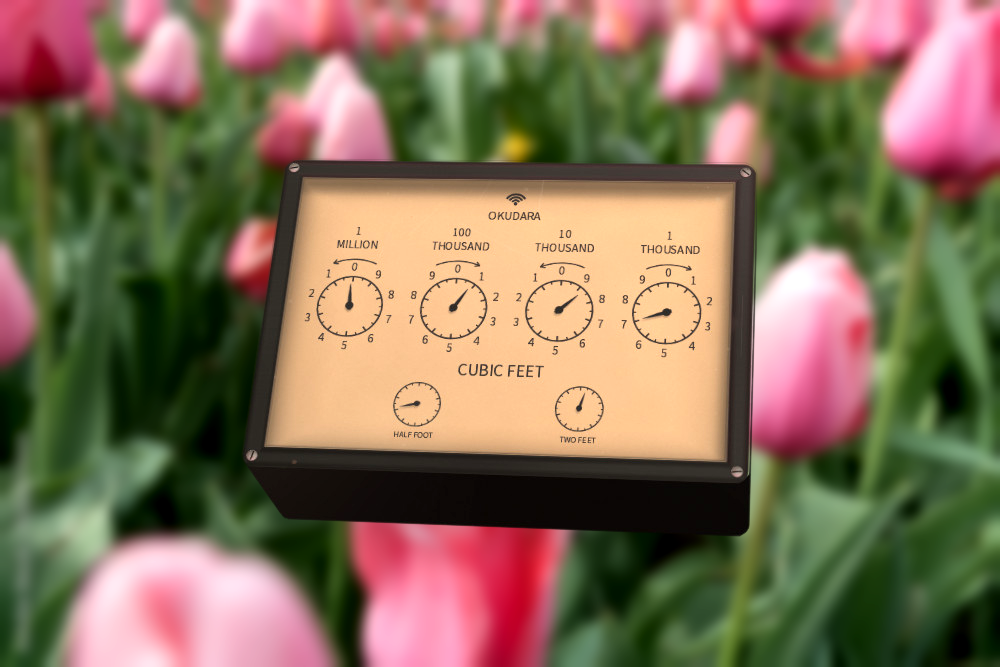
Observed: 8700; ft³
